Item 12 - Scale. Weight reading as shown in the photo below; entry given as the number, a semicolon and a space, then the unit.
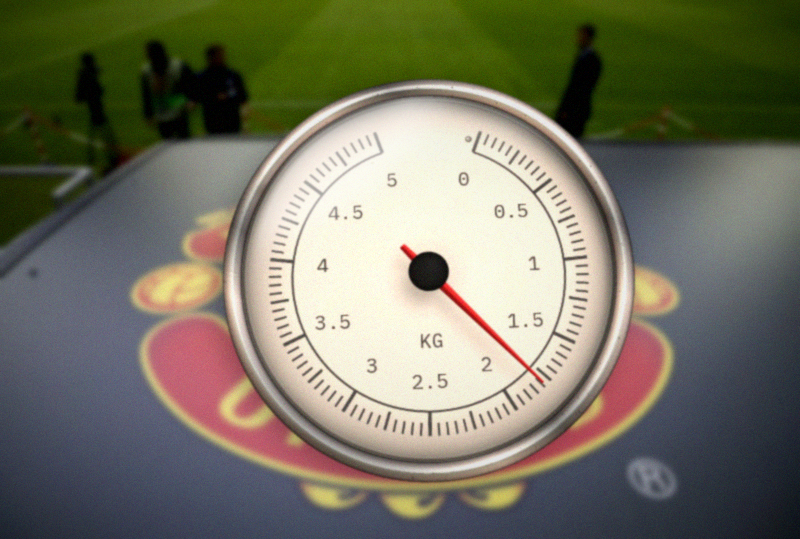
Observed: 1.8; kg
